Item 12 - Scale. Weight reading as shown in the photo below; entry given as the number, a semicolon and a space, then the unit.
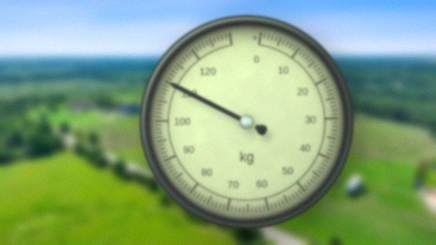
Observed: 110; kg
